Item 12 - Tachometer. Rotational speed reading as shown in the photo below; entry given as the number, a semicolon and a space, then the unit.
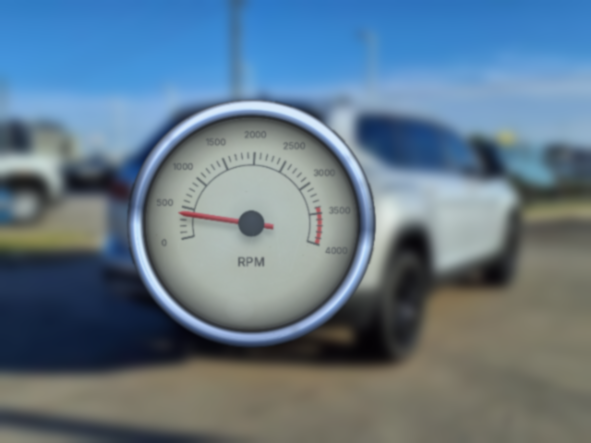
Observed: 400; rpm
